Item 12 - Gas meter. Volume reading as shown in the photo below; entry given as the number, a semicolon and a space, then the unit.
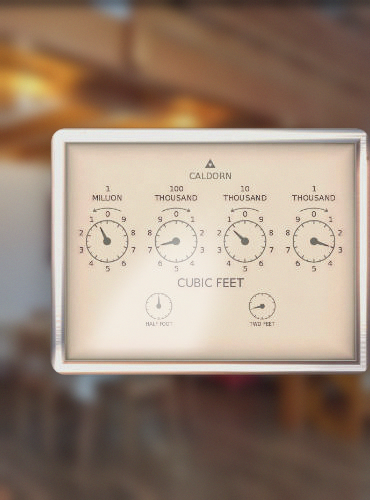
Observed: 71300; ft³
